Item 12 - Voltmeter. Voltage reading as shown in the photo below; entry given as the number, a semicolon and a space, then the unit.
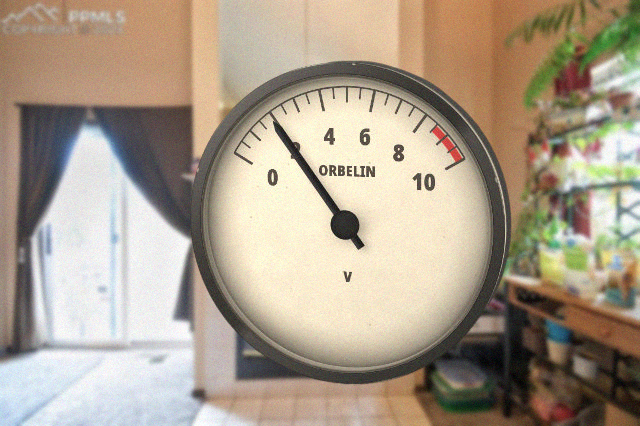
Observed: 2; V
